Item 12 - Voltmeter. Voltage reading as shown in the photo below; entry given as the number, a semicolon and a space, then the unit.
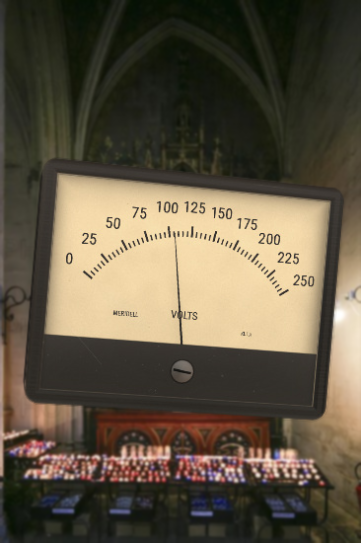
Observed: 105; V
